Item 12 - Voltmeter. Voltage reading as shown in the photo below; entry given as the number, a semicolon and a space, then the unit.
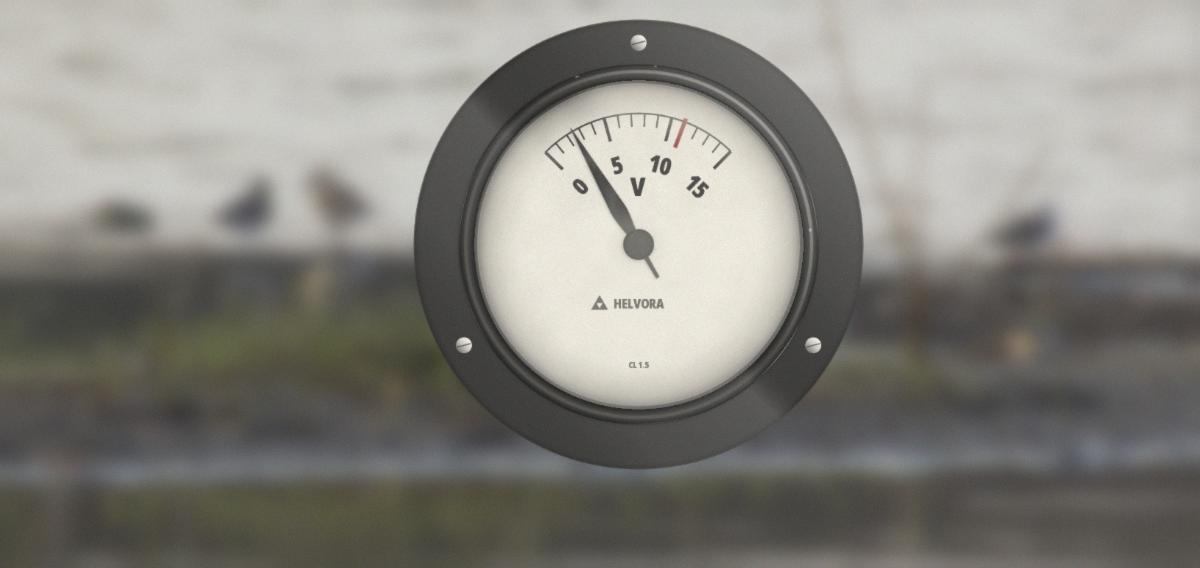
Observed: 2.5; V
